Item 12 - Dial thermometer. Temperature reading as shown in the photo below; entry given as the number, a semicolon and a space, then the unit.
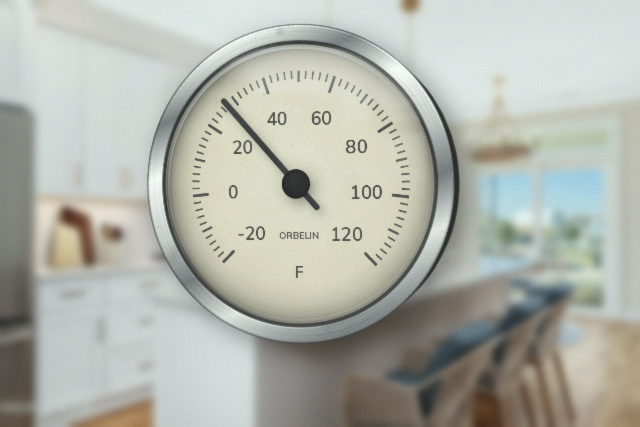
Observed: 28; °F
